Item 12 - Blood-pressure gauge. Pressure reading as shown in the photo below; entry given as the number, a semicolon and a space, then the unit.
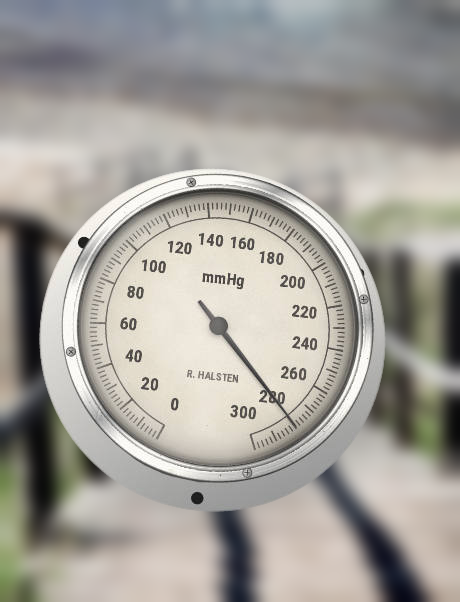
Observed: 280; mmHg
